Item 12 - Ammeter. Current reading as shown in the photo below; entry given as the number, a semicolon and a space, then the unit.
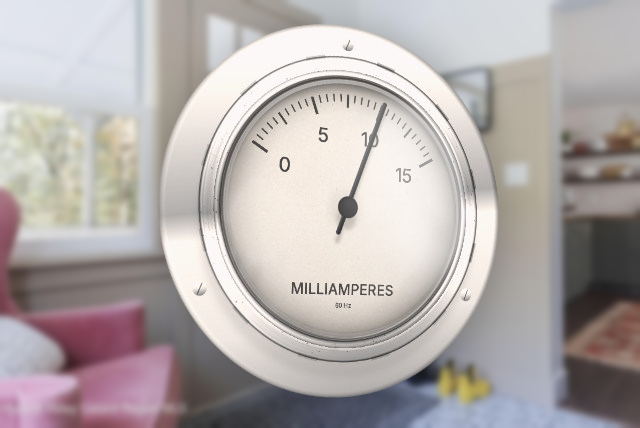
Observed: 10; mA
